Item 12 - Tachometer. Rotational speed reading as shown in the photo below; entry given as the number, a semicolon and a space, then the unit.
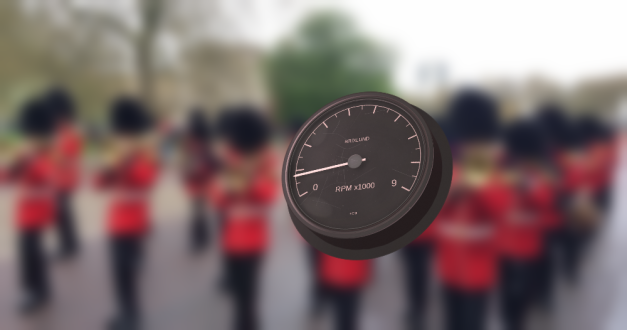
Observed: 750; rpm
